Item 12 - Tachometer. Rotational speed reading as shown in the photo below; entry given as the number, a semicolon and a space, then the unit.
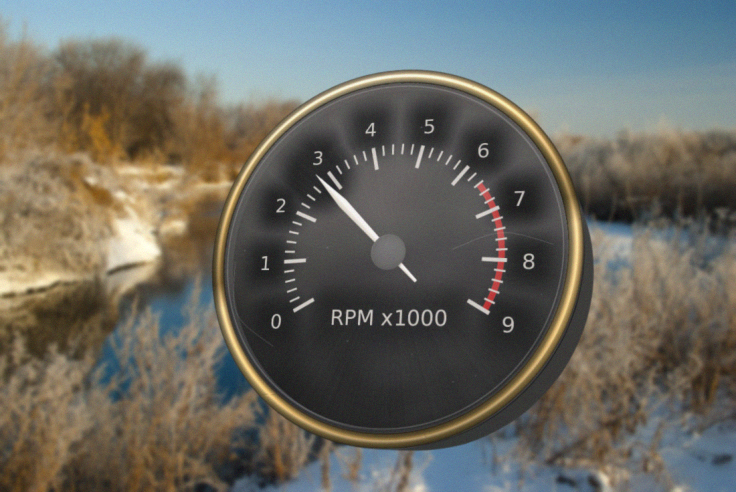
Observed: 2800; rpm
